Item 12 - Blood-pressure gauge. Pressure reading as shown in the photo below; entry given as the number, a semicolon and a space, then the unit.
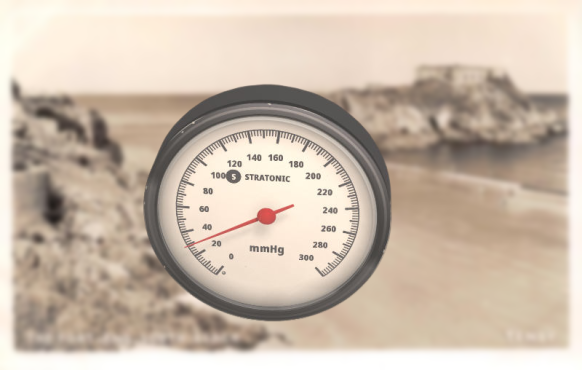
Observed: 30; mmHg
